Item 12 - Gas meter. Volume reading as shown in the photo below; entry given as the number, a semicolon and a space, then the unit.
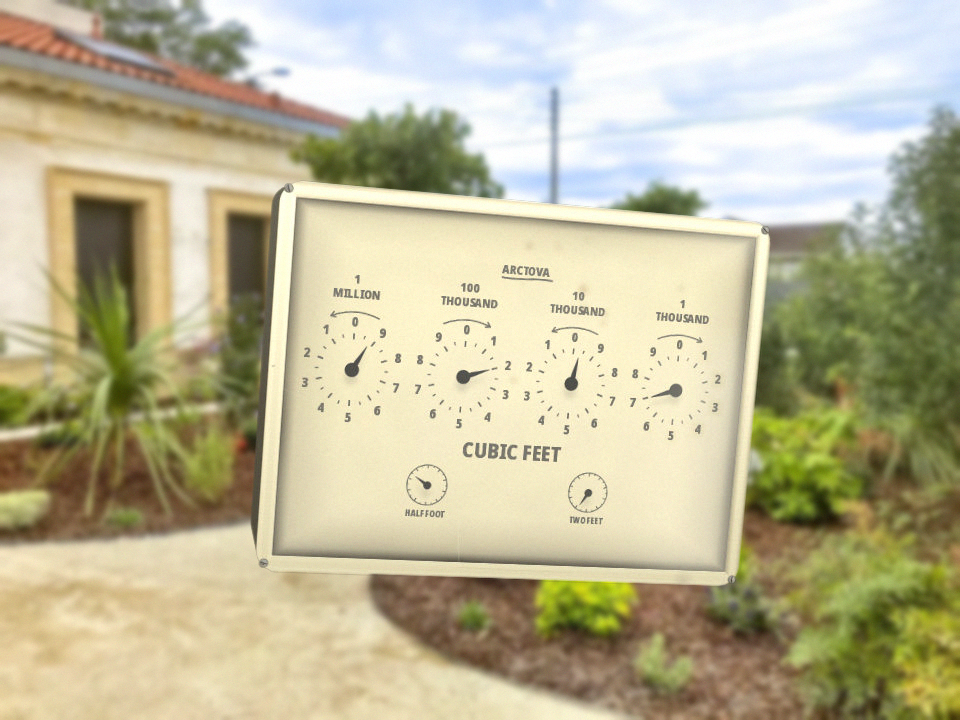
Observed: 919700; ft³
